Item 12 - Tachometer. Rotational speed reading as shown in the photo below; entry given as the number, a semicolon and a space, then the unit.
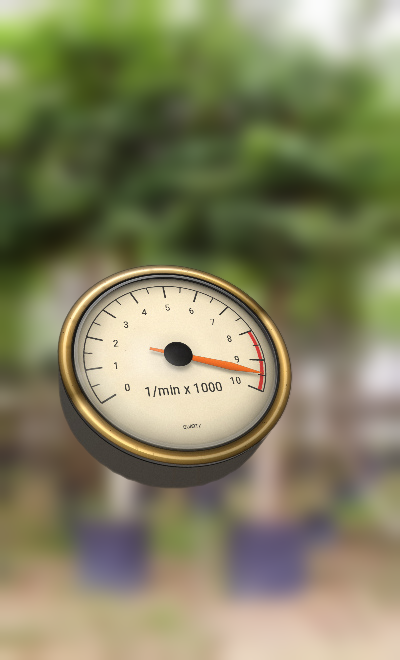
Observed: 9500; rpm
